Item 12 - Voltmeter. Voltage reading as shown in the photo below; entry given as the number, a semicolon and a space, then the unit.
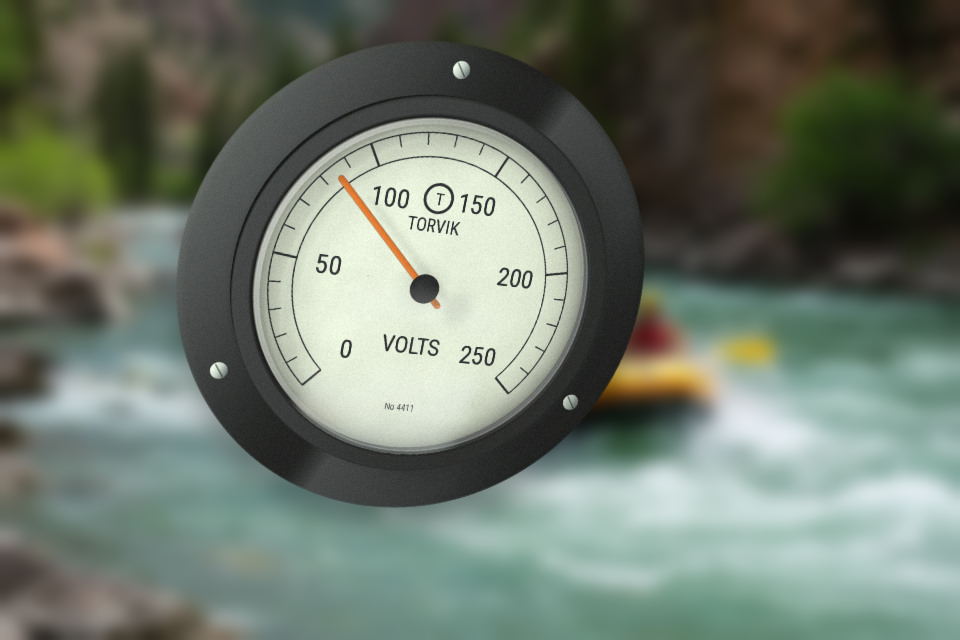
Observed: 85; V
